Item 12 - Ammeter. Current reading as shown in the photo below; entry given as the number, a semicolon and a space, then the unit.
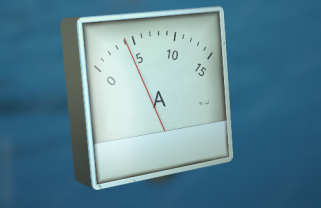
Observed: 4; A
